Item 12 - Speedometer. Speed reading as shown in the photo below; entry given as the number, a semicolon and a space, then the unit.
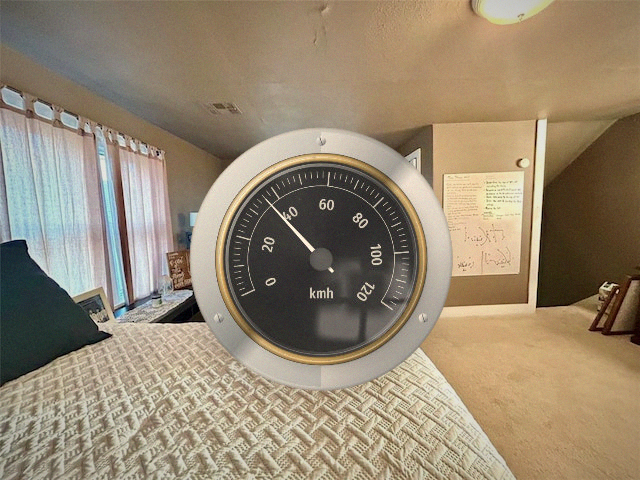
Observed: 36; km/h
